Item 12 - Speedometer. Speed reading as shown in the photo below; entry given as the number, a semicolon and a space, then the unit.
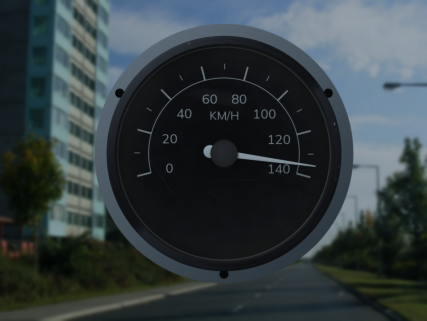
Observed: 135; km/h
